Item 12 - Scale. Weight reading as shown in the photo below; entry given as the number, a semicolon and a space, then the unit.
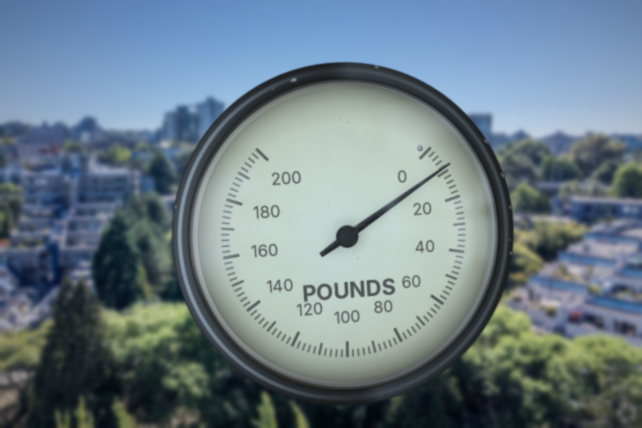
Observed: 8; lb
